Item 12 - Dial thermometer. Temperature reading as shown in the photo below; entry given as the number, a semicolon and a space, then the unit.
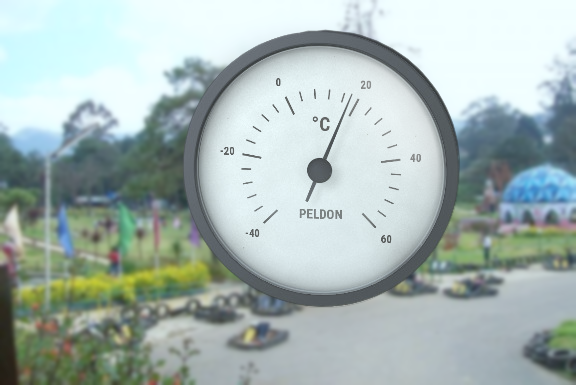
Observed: 18; °C
